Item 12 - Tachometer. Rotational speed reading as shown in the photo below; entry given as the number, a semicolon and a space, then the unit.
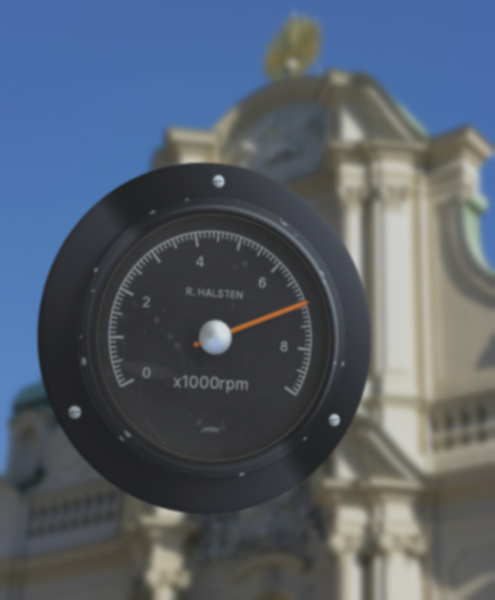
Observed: 7000; rpm
